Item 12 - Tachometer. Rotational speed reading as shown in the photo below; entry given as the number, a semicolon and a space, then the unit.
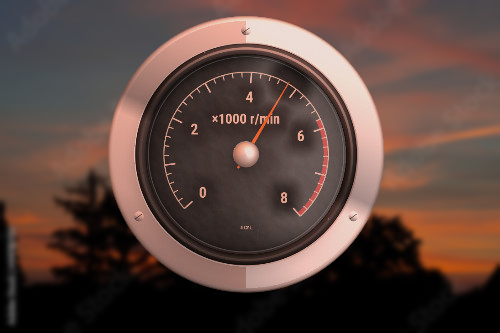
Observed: 4800; rpm
